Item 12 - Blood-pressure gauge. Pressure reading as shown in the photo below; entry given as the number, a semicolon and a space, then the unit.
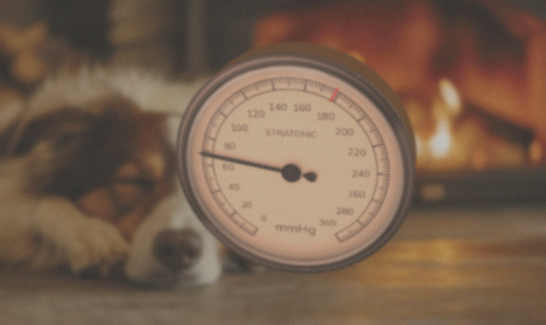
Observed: 70; mmHg
